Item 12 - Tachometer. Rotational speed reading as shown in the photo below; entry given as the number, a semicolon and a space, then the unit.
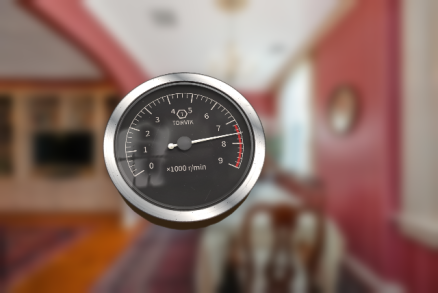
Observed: 7600; rpm
